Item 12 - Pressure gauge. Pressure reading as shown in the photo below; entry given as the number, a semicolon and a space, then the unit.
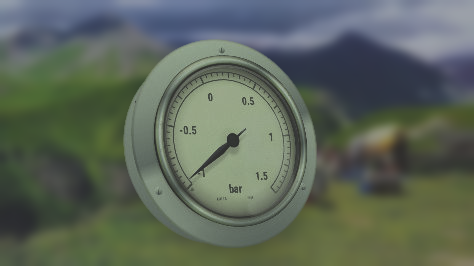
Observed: -0.95; bar
